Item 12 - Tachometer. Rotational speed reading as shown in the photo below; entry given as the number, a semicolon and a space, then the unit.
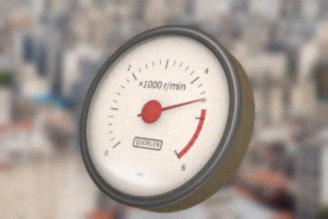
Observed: 4600; rpm
